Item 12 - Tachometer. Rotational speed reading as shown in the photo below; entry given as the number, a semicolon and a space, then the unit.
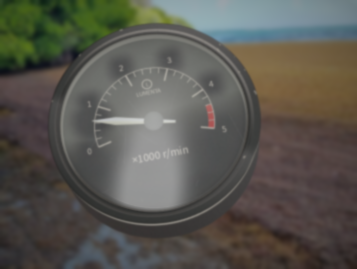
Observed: 600; rpm
